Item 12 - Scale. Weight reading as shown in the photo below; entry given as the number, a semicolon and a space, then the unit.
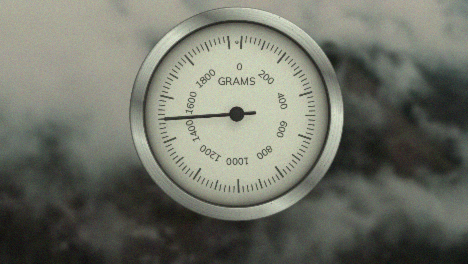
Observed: 1500; g
